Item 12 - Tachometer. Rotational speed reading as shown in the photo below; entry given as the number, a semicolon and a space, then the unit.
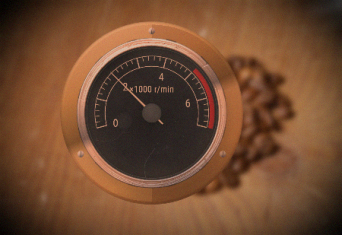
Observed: 2000; rpm
